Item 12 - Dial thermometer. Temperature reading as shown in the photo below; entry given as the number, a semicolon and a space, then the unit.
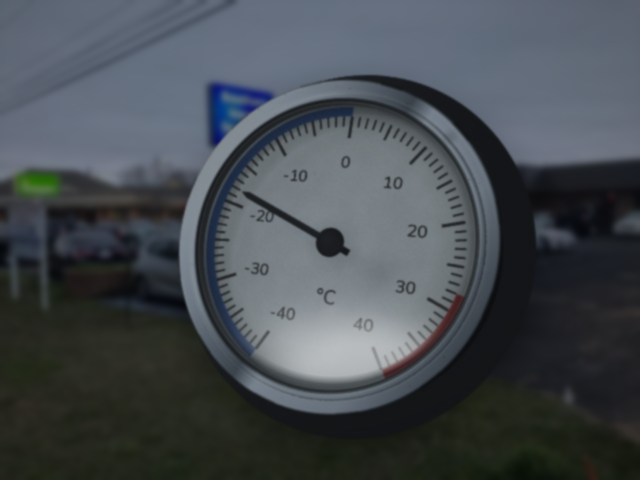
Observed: -18; °C
